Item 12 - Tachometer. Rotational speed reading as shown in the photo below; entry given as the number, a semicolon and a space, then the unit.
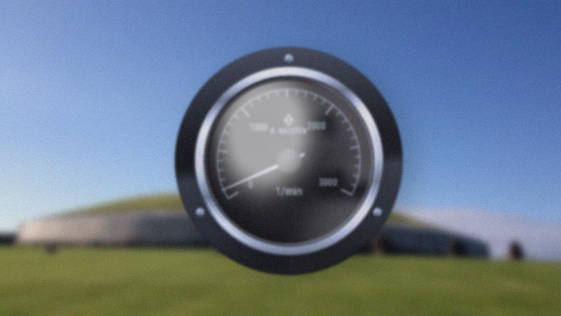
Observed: 100; rpm
